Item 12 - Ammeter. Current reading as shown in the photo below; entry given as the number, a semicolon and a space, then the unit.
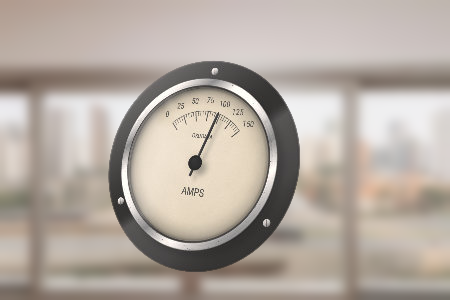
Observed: 100; A
